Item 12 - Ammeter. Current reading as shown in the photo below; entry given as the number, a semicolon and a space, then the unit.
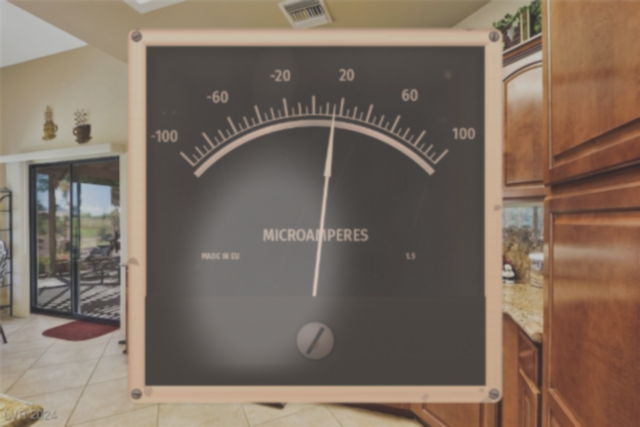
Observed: 15; µA
